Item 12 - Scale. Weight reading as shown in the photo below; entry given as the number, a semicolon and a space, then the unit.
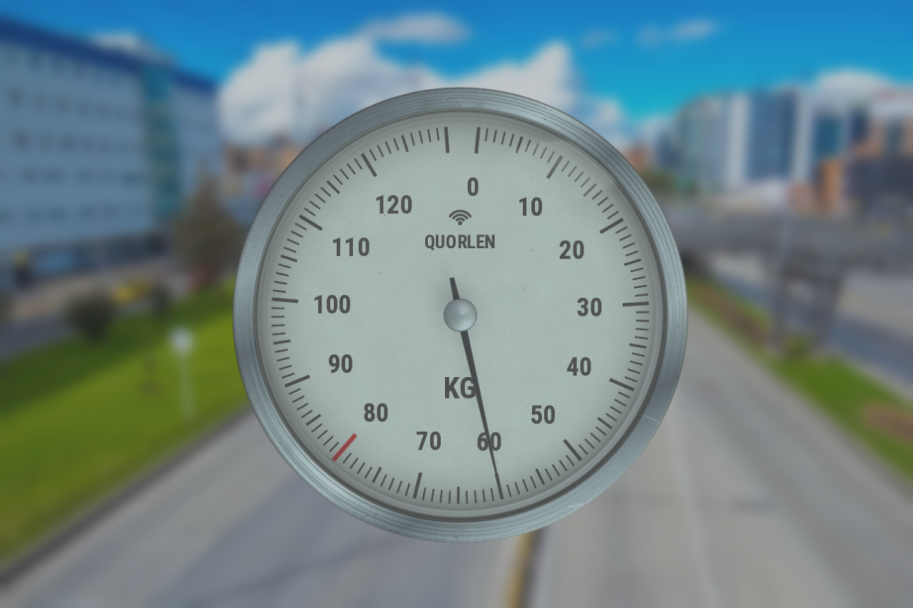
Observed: 60; kg
